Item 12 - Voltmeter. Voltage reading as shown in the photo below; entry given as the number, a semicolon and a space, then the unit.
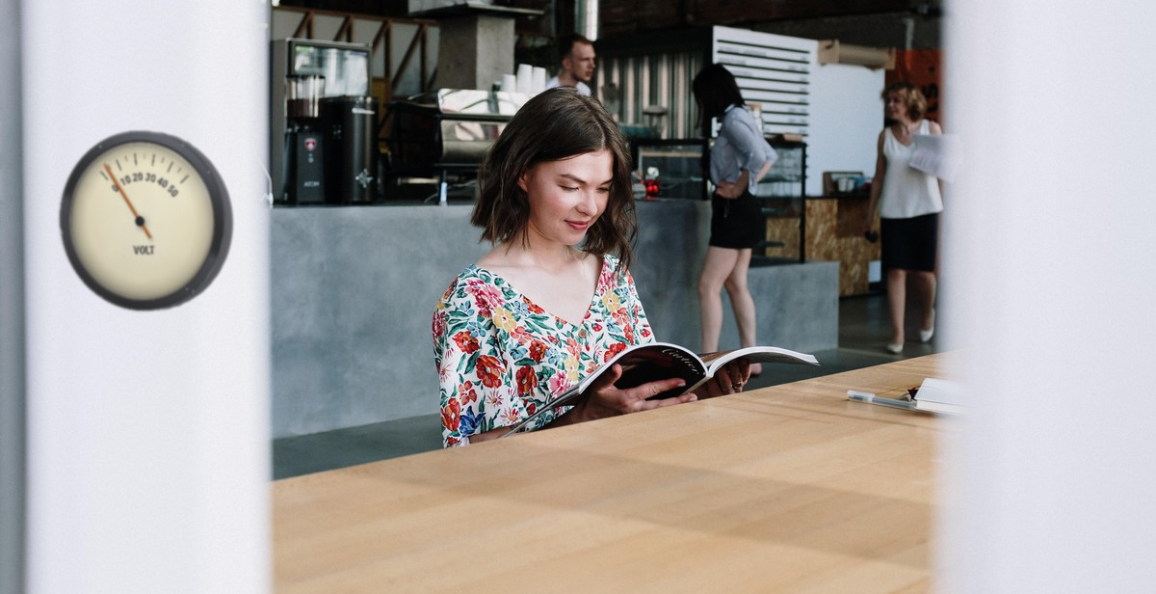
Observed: 5; V
